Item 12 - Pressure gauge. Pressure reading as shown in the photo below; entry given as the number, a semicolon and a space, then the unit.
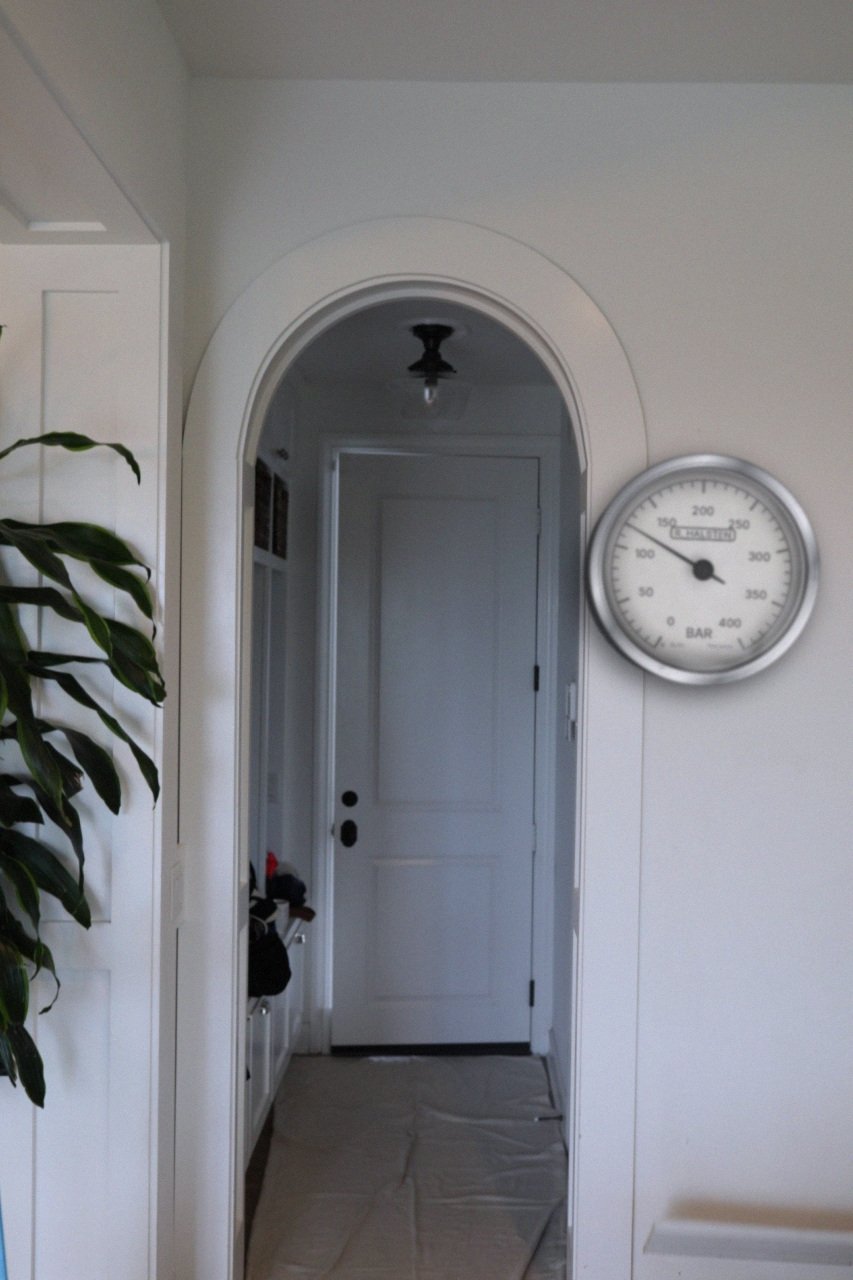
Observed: 120; bar
